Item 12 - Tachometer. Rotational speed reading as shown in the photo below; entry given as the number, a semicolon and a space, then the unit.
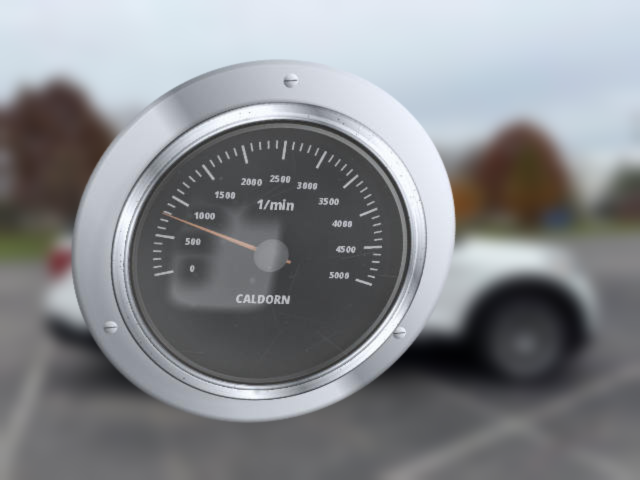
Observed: 800; rpm
